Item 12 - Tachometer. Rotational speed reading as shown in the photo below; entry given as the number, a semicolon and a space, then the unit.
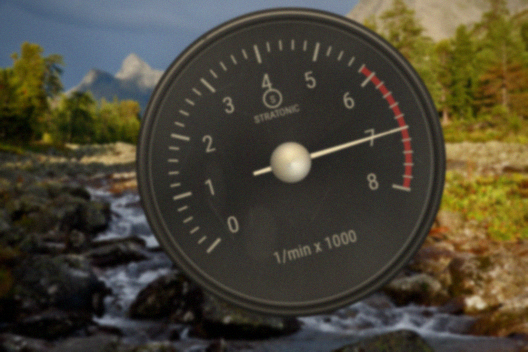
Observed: 7000; rpm
